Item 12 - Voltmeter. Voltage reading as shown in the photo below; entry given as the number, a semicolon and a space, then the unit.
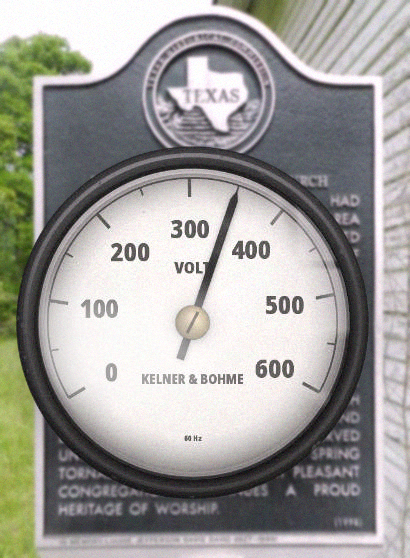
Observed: 350; V
